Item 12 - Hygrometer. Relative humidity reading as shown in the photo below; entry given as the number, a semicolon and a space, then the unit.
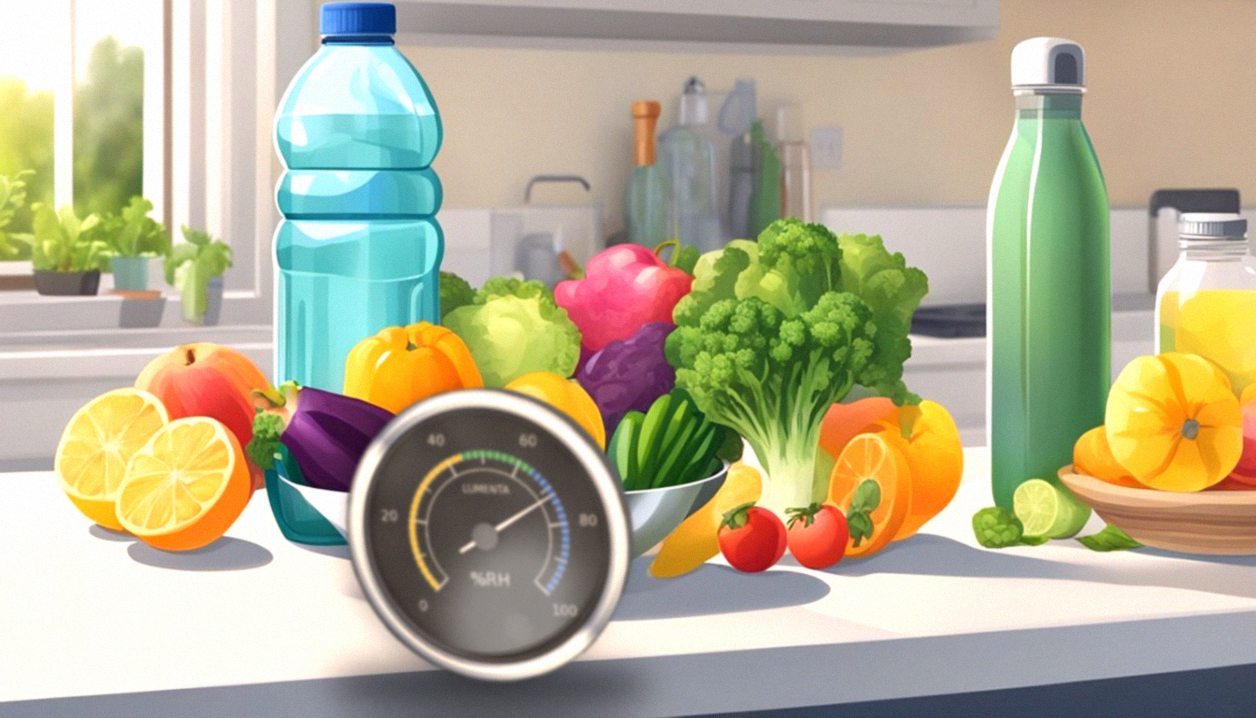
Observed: 72; %
